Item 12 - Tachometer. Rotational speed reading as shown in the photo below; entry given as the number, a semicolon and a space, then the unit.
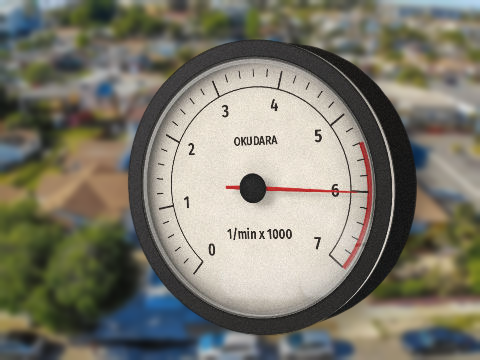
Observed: 6000; rpm
